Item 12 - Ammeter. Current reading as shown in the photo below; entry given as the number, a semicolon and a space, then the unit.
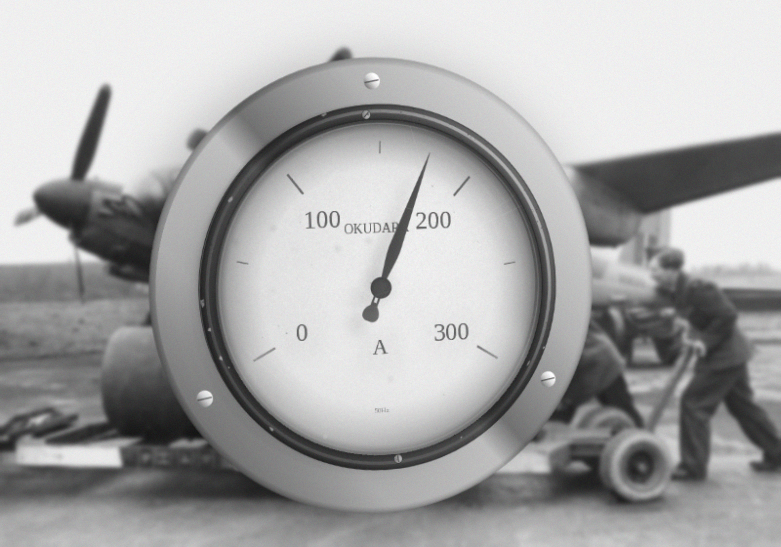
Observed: 175; A
